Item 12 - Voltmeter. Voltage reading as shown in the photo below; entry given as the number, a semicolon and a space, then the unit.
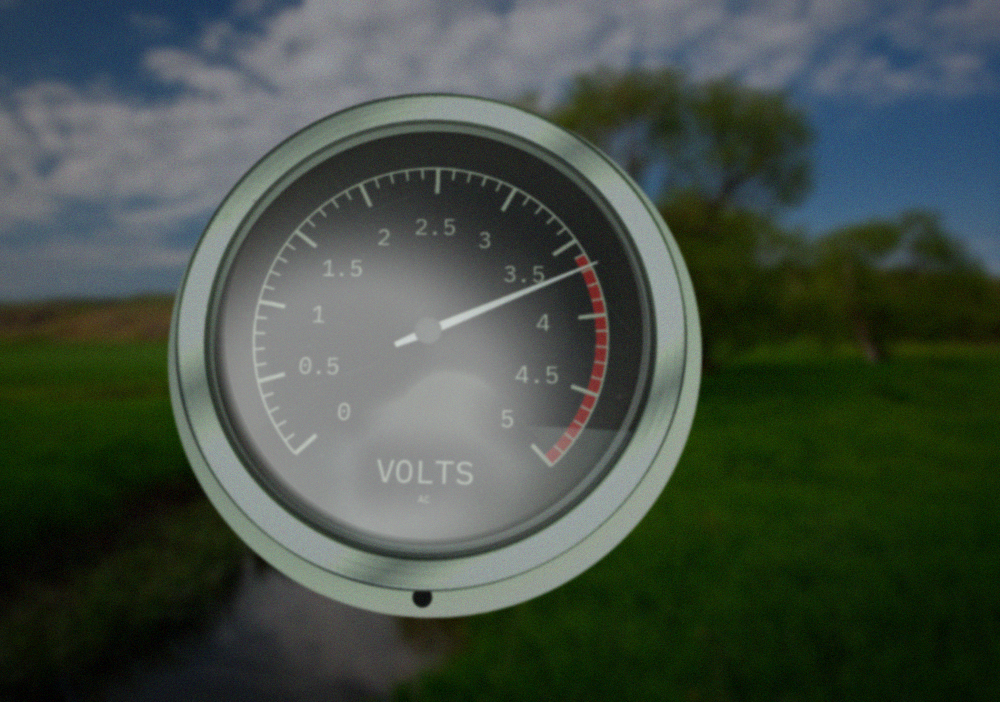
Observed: 3.7; V
